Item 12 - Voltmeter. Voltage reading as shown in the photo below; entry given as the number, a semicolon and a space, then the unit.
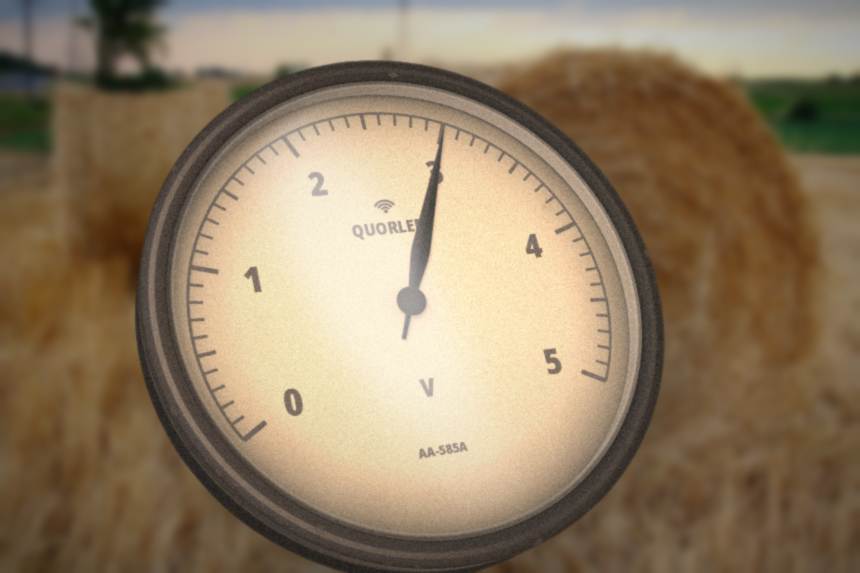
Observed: 3; V
